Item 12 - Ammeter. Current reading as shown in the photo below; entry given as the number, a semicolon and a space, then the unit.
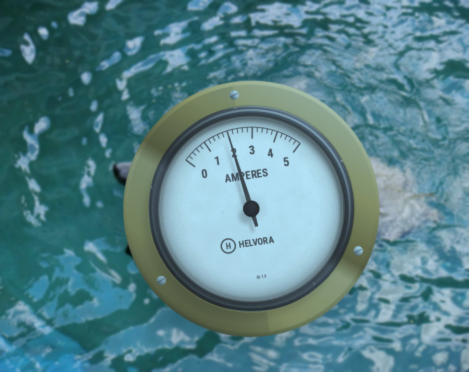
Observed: 2; A
